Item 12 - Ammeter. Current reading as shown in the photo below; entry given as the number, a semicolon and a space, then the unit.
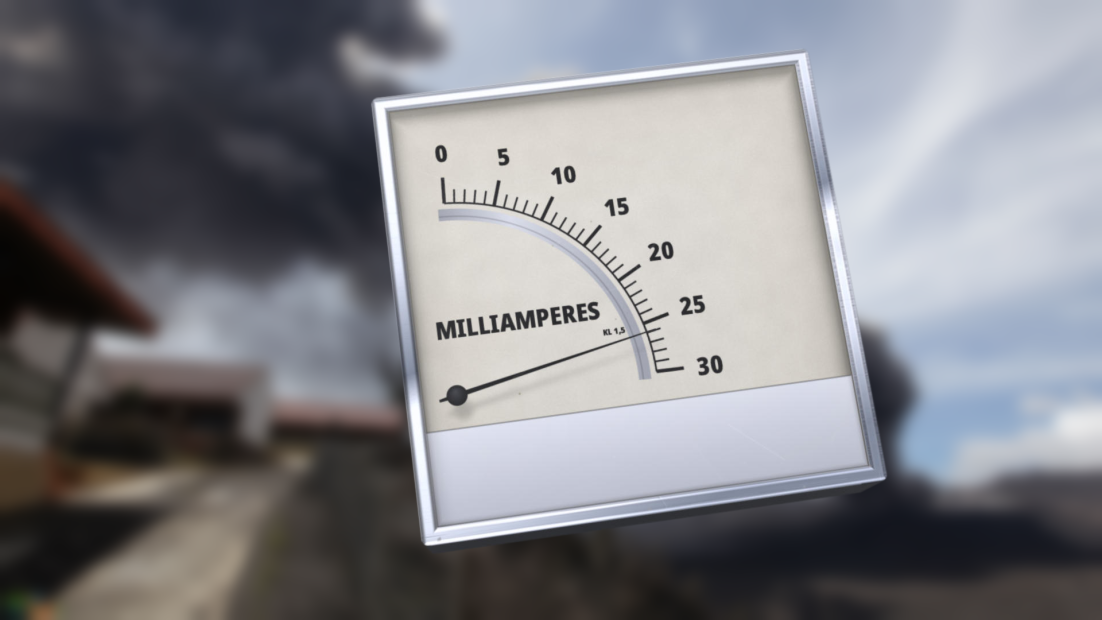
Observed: 26; mA
